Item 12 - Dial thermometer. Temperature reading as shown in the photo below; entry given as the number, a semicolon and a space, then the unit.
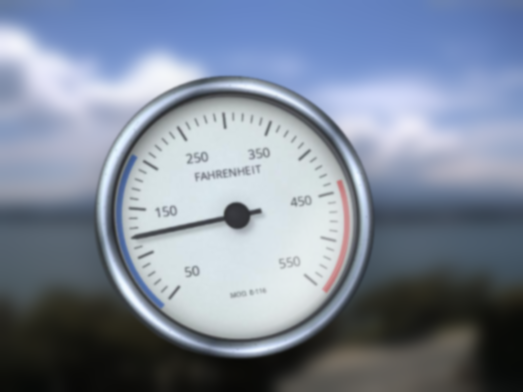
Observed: 120; °F
